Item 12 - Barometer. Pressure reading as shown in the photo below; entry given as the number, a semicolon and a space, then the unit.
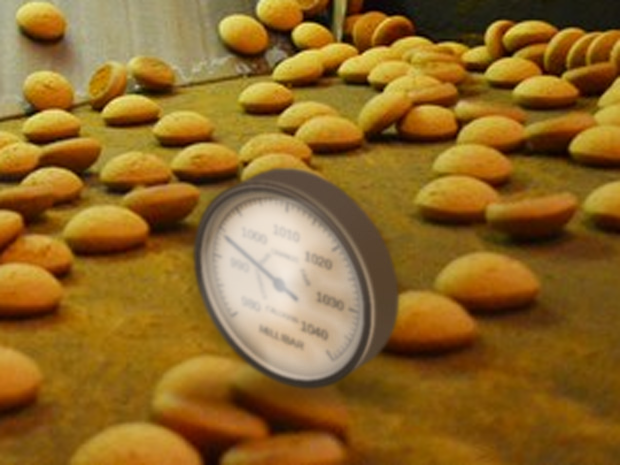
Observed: 995; mbar
